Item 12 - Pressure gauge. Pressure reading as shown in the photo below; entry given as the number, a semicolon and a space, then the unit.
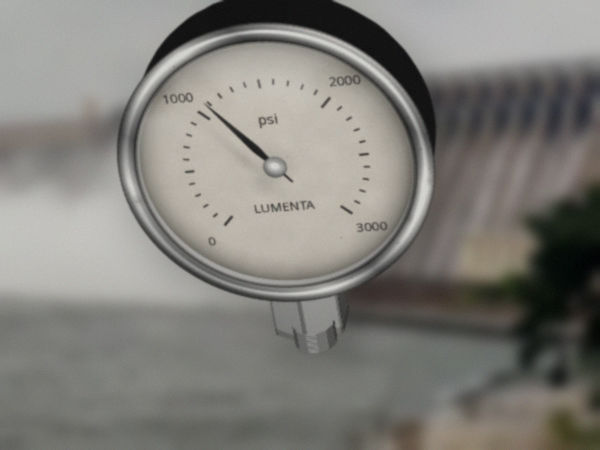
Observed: 1100; psi
